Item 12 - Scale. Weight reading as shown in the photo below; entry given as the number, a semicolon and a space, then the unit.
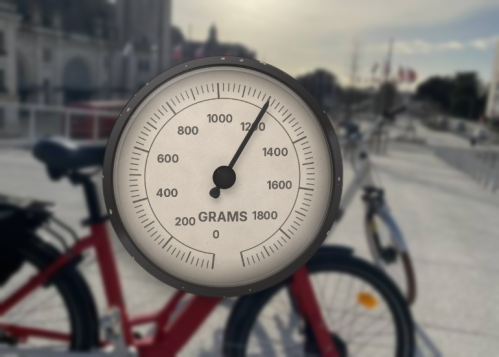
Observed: 1200; g
